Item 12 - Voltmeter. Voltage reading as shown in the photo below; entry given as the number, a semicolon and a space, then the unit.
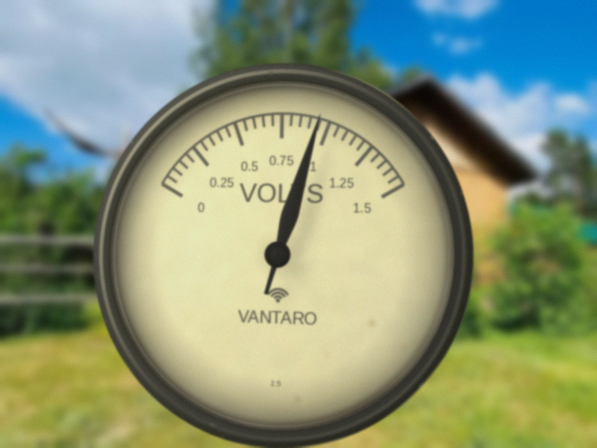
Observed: 0.95; V
